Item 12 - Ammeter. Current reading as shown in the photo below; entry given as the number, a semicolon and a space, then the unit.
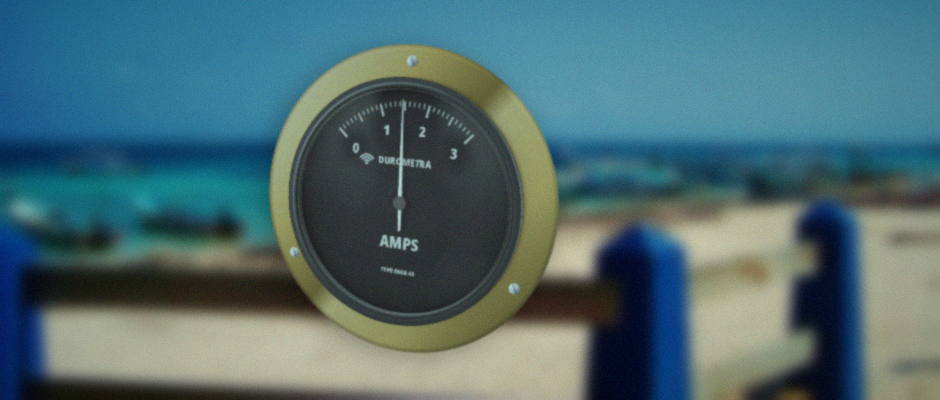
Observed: 1.5; A
